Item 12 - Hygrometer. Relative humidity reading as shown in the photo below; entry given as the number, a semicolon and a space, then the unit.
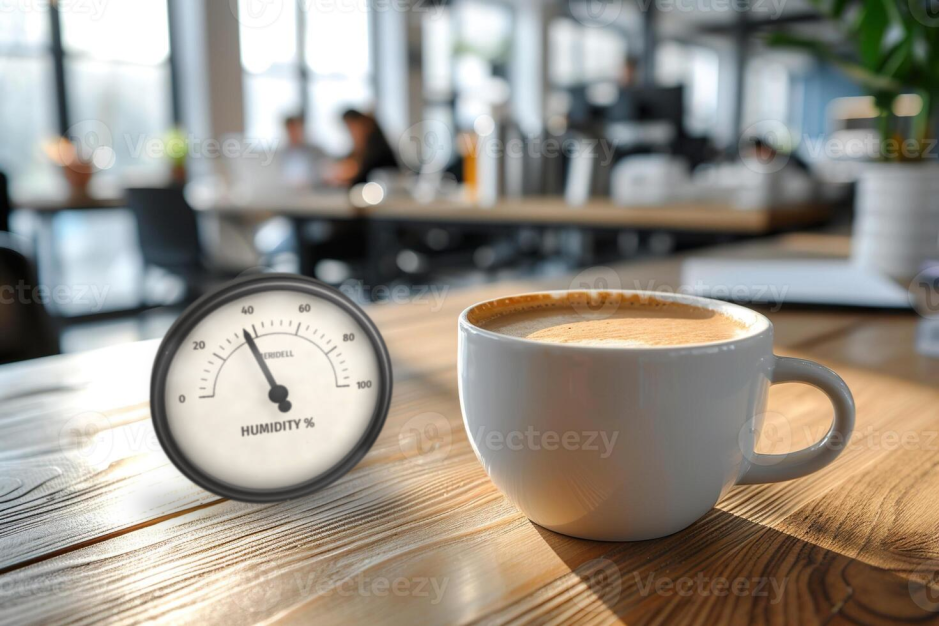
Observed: 36; %
